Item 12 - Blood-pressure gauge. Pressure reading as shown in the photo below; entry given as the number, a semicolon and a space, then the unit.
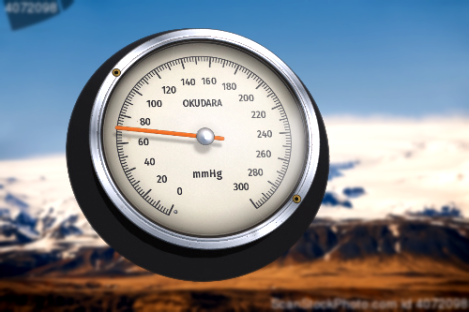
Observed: 70; mmHg
